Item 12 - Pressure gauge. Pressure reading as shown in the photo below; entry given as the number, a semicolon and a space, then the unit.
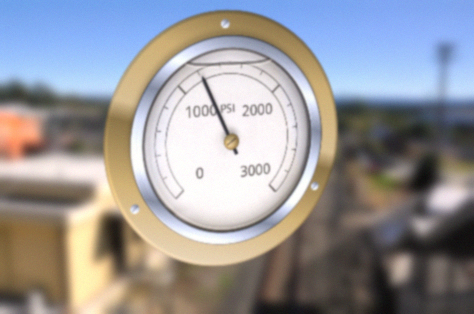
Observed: 1200; psi
